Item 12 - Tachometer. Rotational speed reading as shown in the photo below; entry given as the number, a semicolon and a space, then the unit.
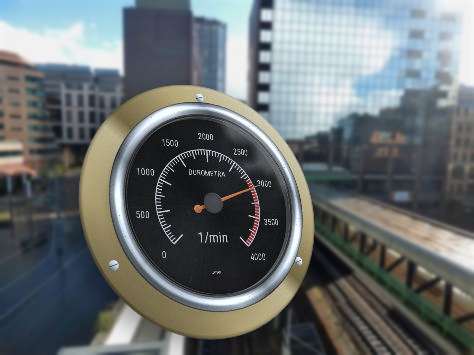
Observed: 3000; rpm
